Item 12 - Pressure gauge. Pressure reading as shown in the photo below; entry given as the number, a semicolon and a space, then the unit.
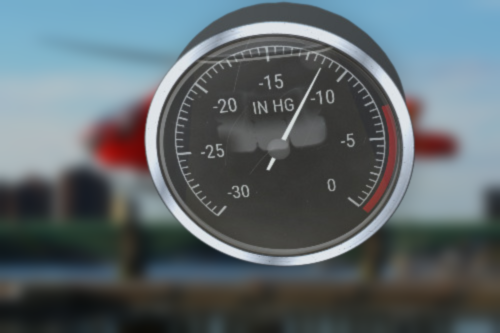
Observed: -11.5; inHg
